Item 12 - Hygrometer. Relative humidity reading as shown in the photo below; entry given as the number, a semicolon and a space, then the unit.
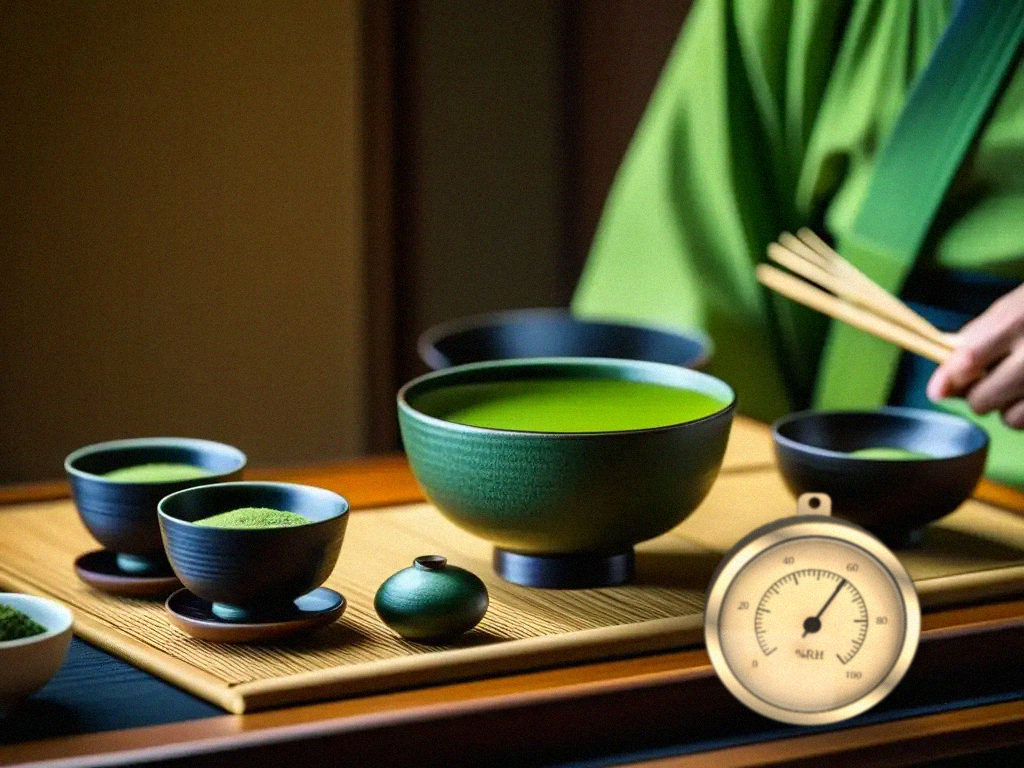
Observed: 60; %
